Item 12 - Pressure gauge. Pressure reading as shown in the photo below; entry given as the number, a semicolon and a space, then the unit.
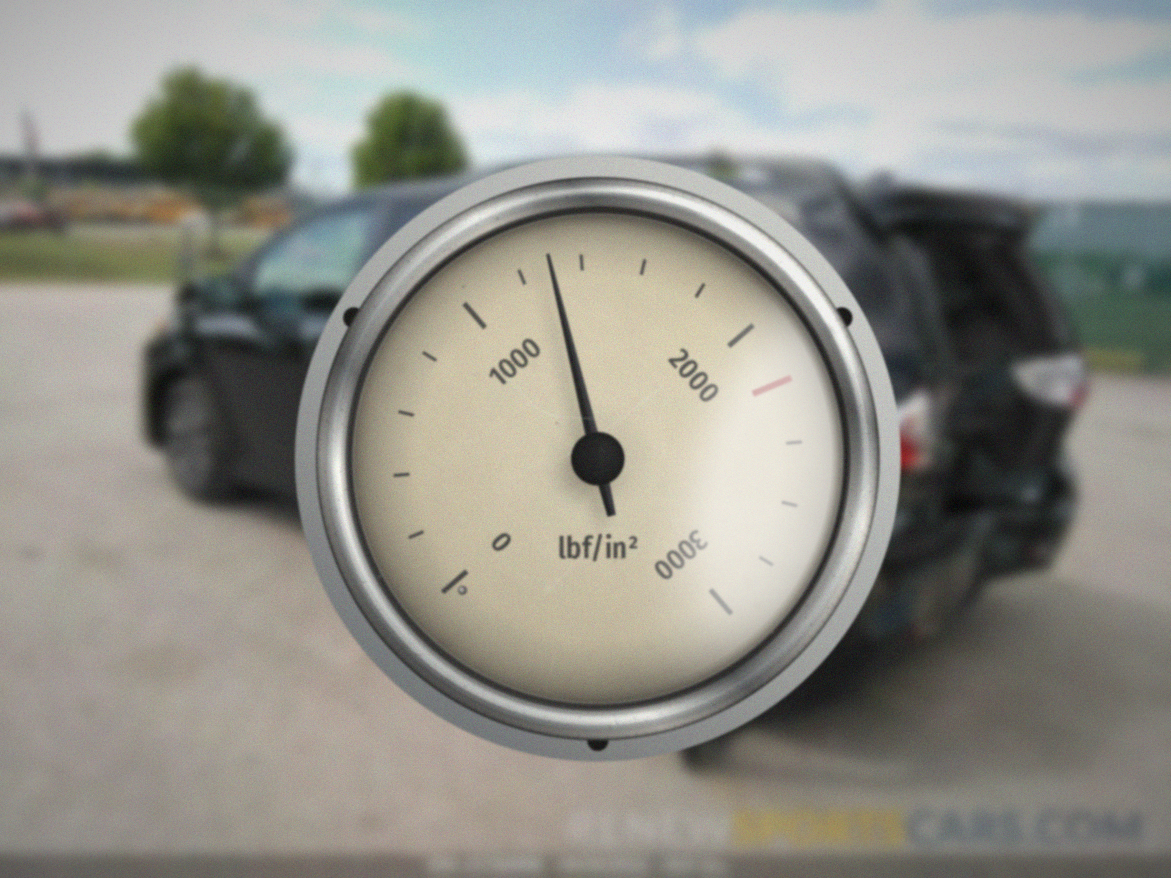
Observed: 1300; psi
